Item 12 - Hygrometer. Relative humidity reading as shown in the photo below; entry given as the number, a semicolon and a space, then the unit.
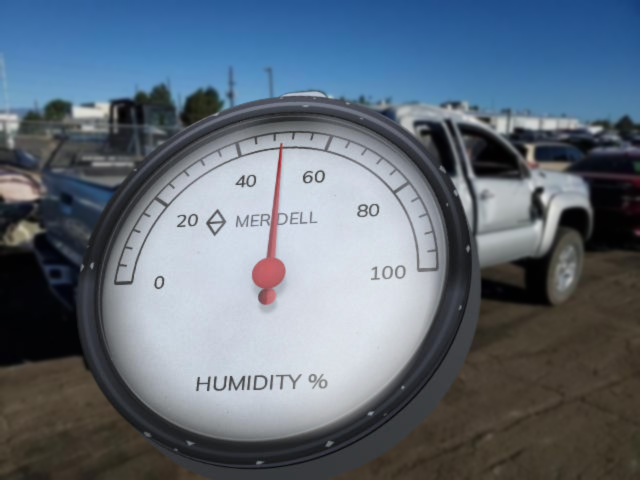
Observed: 50; %
